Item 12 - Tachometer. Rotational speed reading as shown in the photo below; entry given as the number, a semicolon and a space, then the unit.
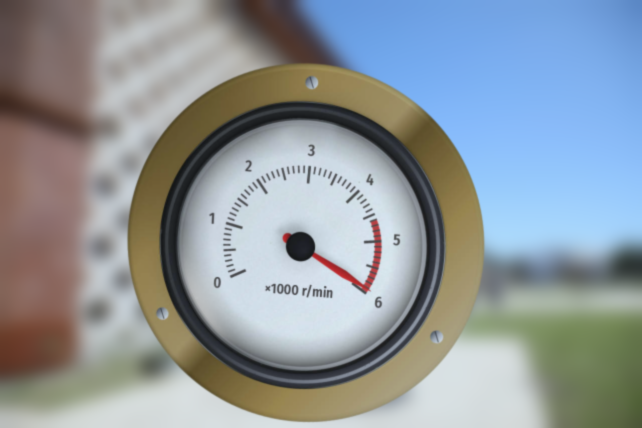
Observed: 5900; rpm
